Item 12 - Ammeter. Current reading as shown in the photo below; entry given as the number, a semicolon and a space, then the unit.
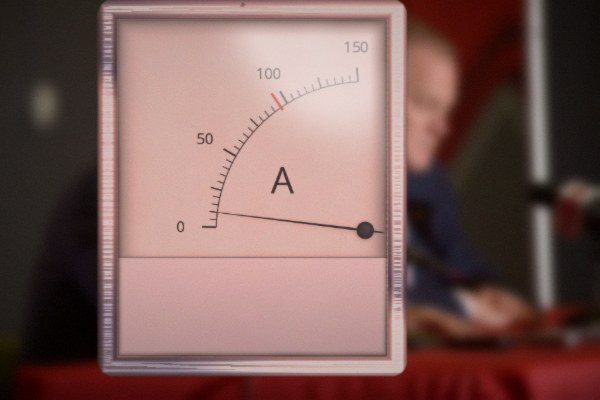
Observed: 10; A
